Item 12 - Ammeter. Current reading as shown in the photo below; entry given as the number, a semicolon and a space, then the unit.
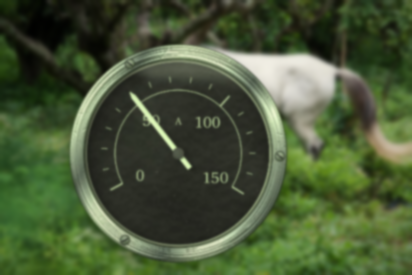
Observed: 50; A
